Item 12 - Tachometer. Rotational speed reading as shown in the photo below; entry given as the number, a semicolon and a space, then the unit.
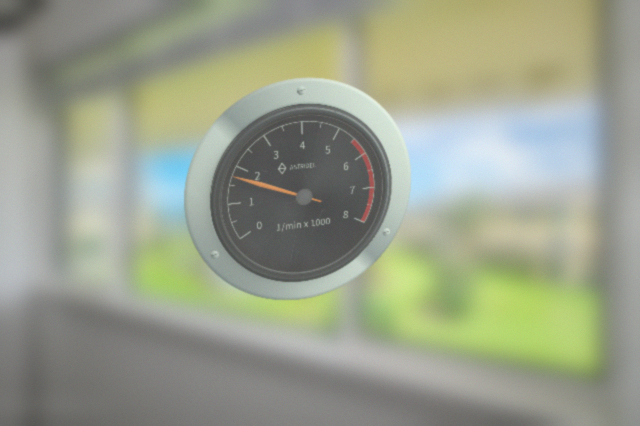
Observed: 1750; rpm
